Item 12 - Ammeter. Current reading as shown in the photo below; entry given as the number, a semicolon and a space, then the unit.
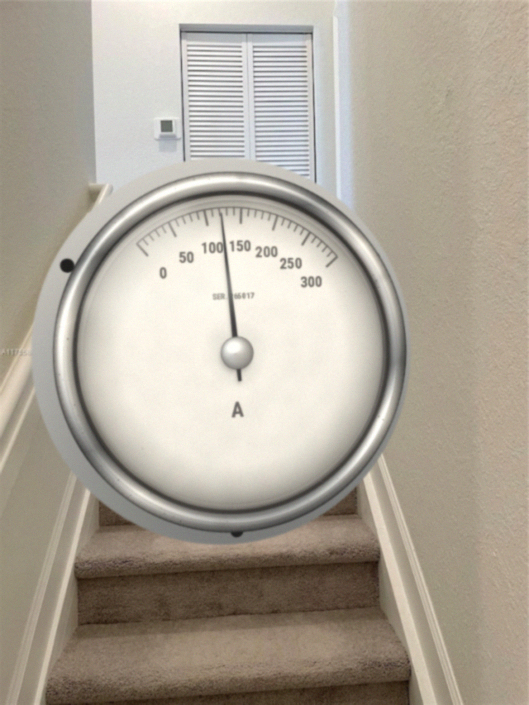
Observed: 120; A
